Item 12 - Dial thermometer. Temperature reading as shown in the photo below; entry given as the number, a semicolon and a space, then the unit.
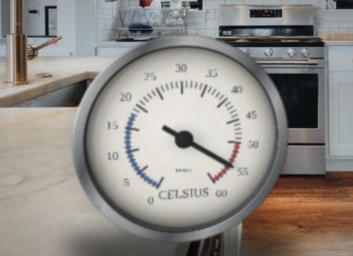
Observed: 55; °C
